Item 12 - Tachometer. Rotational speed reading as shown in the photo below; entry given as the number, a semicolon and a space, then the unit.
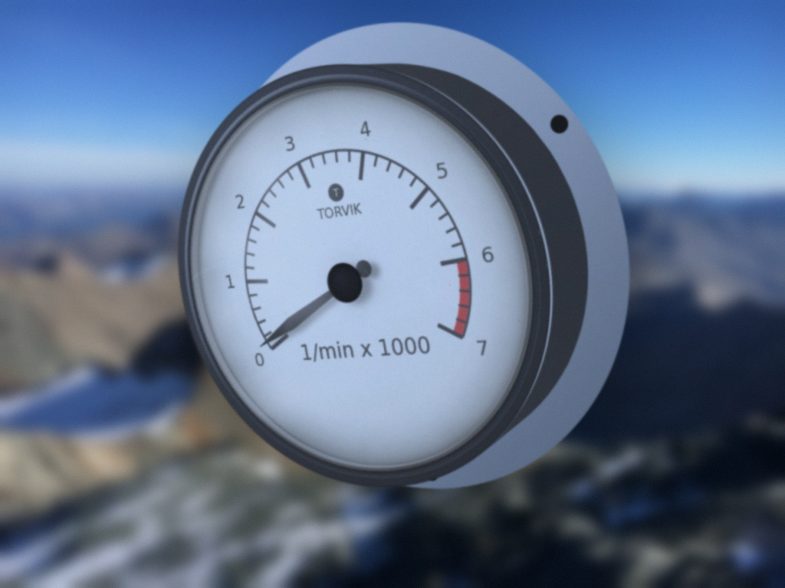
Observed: 100; rpm
